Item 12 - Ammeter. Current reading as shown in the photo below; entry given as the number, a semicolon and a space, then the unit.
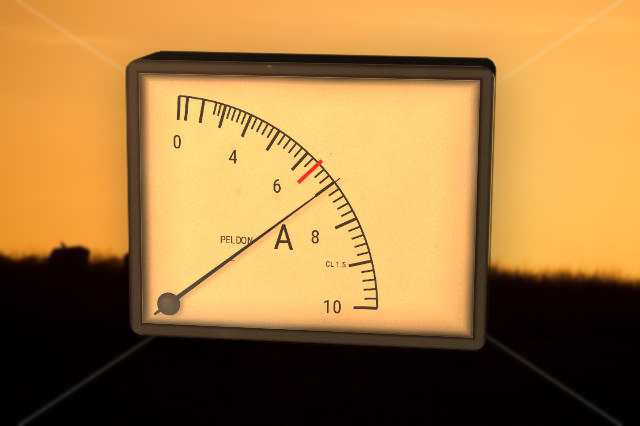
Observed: 7; A
